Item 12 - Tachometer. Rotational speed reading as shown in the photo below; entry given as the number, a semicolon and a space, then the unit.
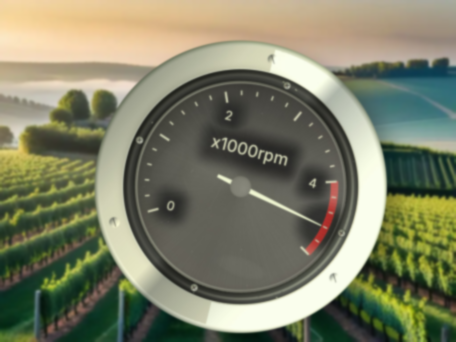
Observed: 4600; rpm
